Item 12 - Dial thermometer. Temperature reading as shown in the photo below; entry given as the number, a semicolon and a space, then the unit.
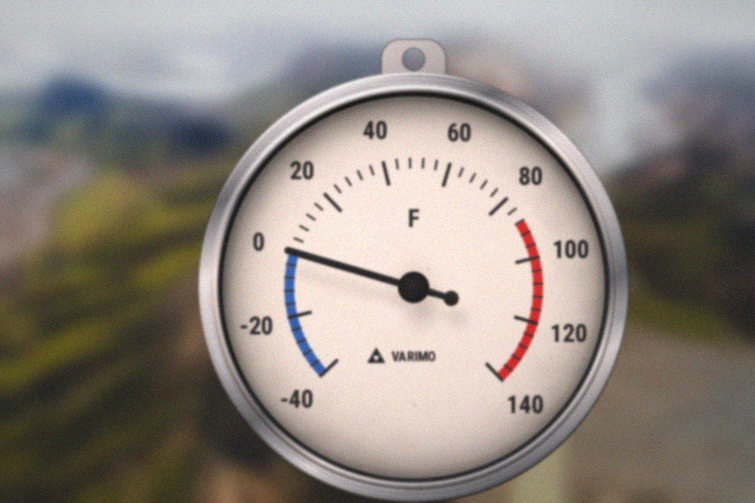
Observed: 0; °F
